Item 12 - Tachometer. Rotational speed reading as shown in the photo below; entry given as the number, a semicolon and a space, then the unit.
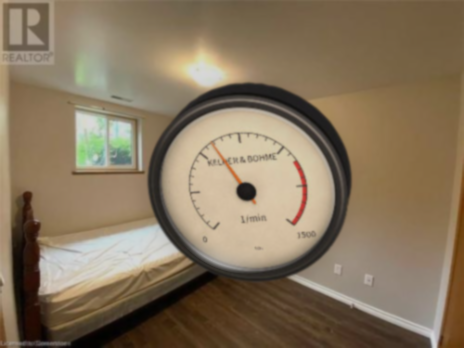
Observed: 600; rpm
